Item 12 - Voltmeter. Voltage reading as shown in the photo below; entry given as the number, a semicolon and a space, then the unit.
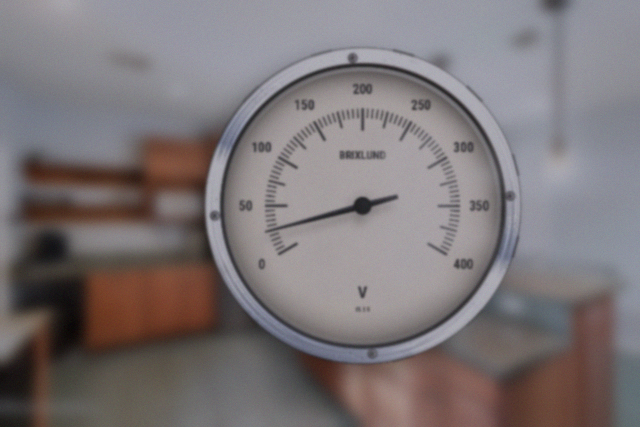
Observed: 25; V
